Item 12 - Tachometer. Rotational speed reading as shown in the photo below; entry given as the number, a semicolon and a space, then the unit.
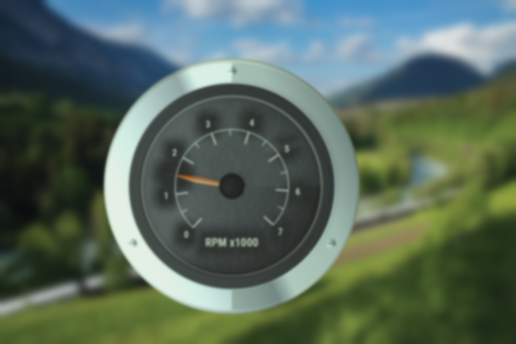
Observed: 1500; rpm
